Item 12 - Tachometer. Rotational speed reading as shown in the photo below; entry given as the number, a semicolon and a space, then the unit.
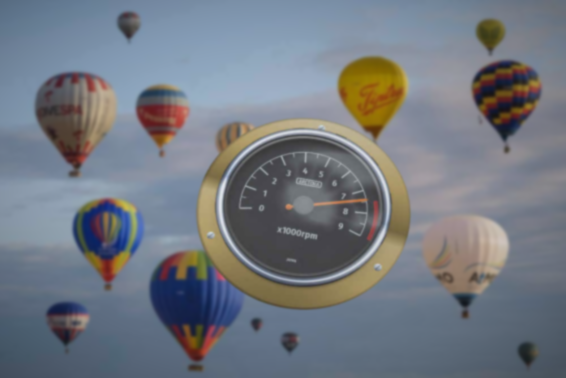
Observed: 7500; rpm
